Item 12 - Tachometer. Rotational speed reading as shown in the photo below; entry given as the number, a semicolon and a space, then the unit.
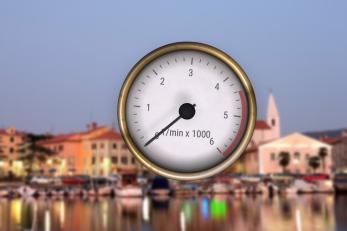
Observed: 0; rpm
